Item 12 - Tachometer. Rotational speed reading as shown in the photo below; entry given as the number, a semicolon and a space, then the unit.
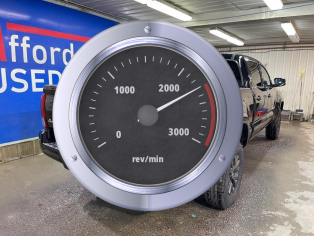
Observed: 2300; rpm
